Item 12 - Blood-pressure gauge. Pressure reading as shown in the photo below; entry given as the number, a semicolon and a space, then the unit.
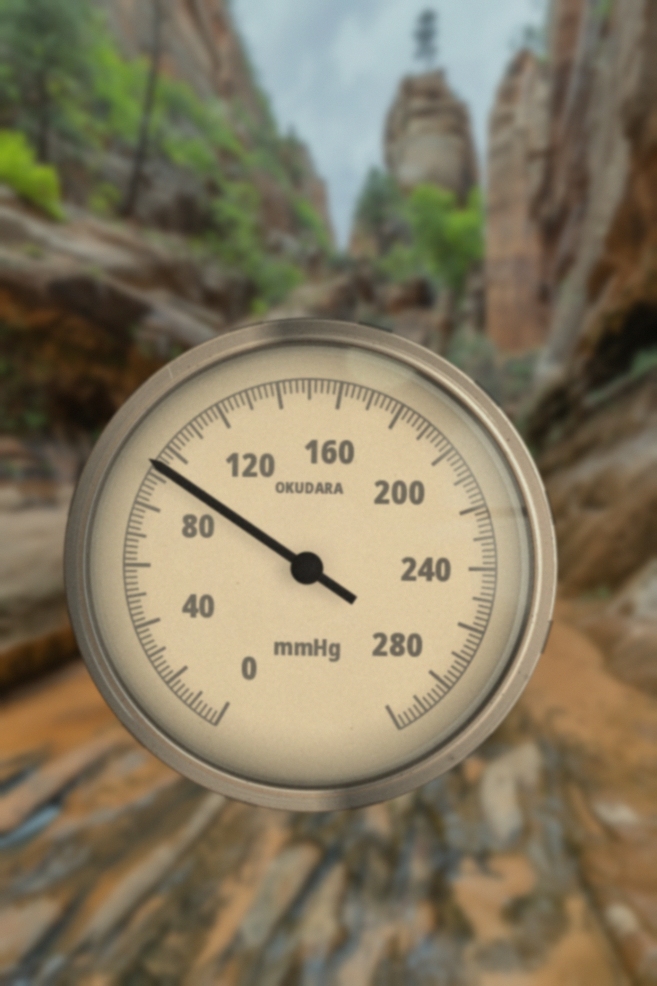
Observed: 94; mmHg
